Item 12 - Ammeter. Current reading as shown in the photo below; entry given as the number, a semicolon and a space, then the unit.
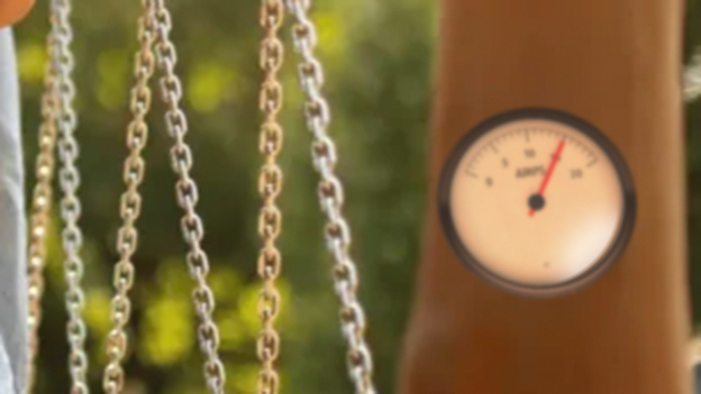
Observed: 15; A
